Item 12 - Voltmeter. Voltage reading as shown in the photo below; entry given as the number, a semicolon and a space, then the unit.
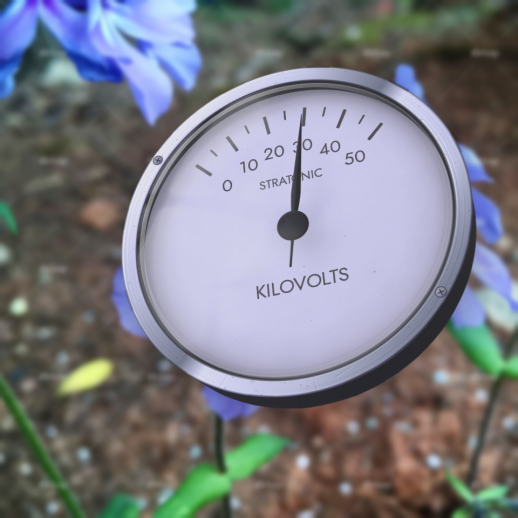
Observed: 30; kV
